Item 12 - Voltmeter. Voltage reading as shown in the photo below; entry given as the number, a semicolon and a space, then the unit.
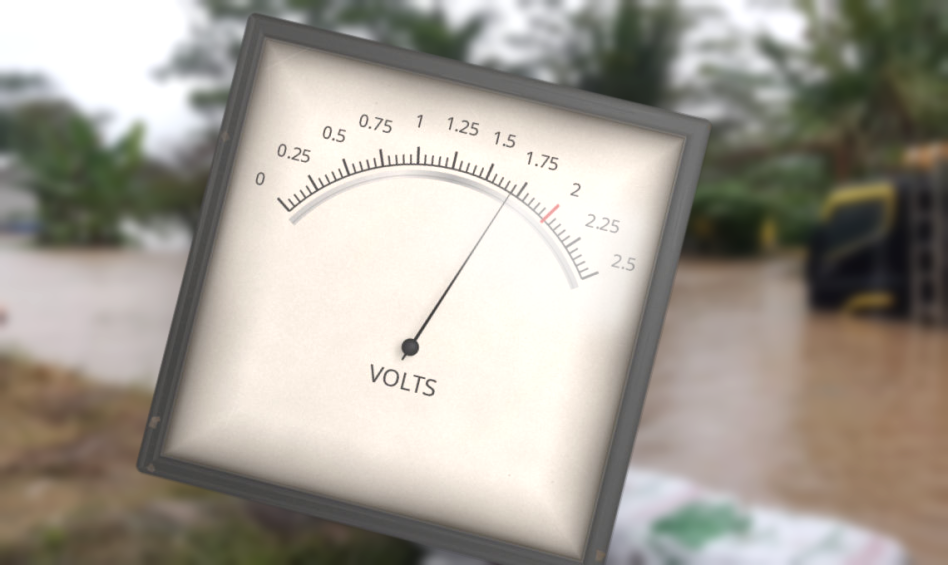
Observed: 1.7; V
